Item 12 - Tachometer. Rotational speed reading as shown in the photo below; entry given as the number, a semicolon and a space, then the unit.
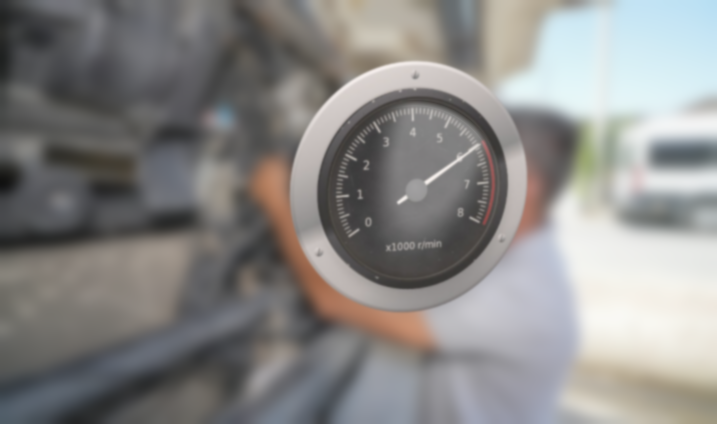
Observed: 6000; rpm
